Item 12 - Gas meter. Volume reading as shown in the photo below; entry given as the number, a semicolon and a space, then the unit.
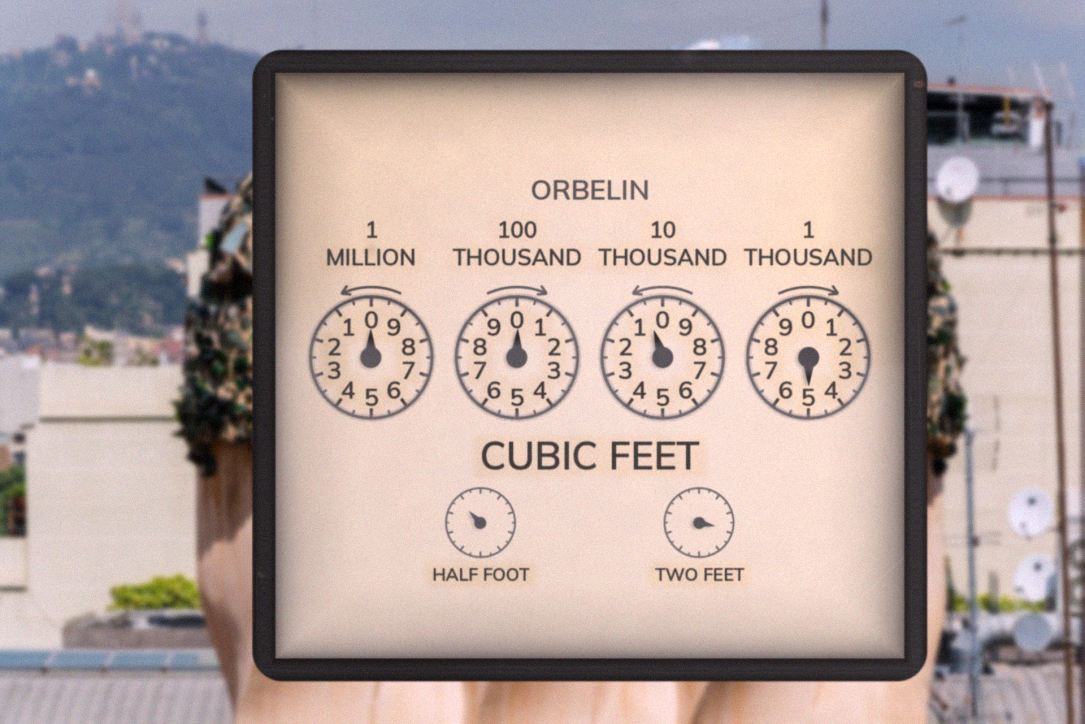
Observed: 500; ft³
